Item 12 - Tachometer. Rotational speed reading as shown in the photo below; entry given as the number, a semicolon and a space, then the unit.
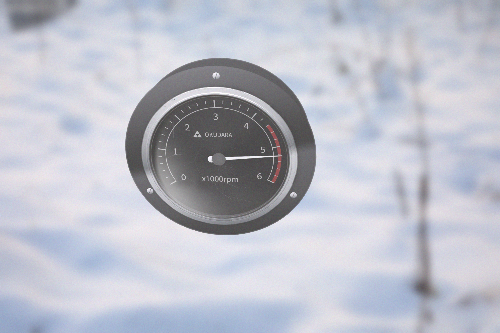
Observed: 5200; rpm
